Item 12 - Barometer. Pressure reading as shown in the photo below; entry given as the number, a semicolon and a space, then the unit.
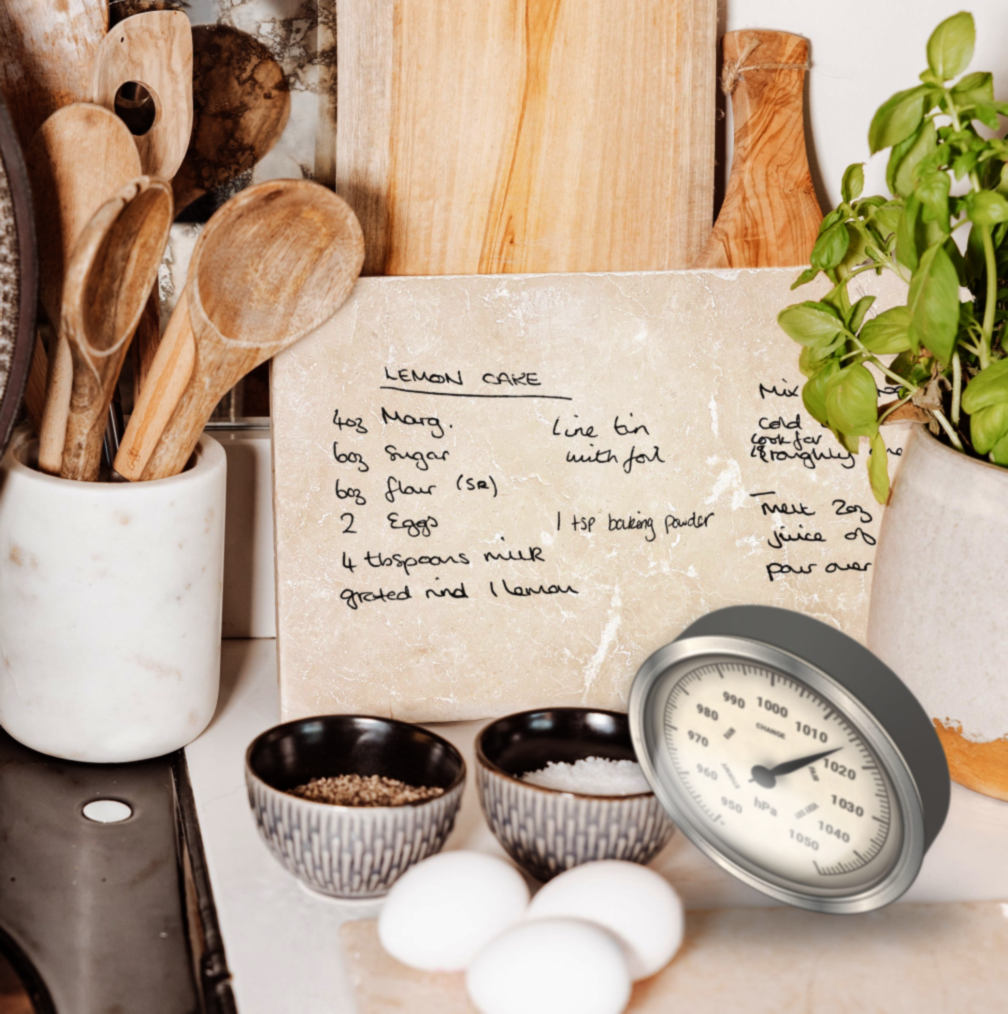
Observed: 1015; hPa
